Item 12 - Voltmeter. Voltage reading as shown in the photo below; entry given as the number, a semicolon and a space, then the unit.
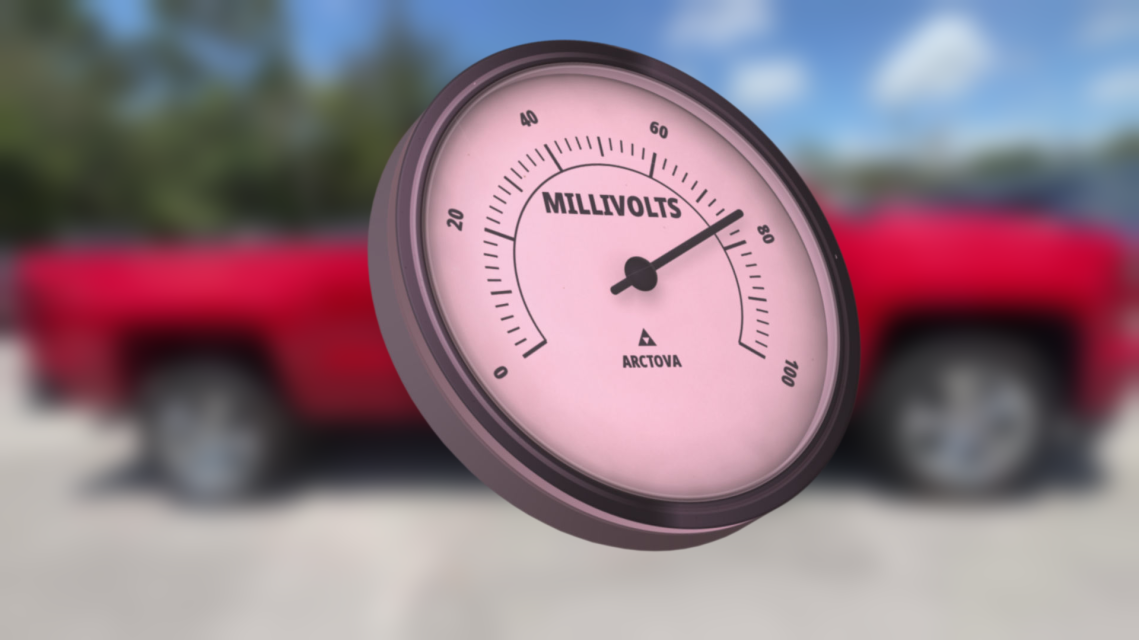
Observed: 76; mV
